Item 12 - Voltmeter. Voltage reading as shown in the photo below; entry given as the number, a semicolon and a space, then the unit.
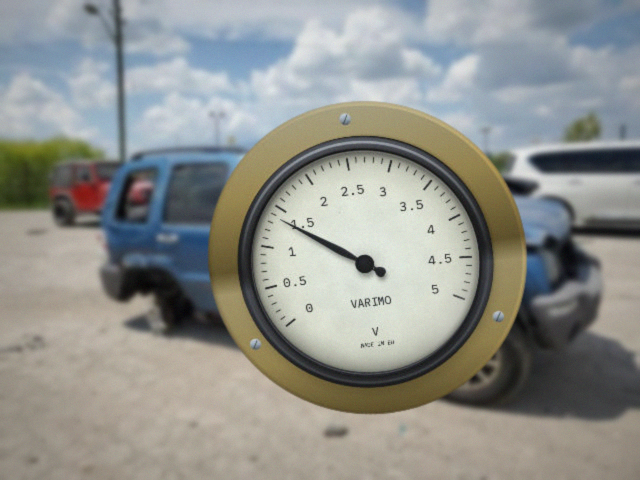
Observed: 1.4; V
